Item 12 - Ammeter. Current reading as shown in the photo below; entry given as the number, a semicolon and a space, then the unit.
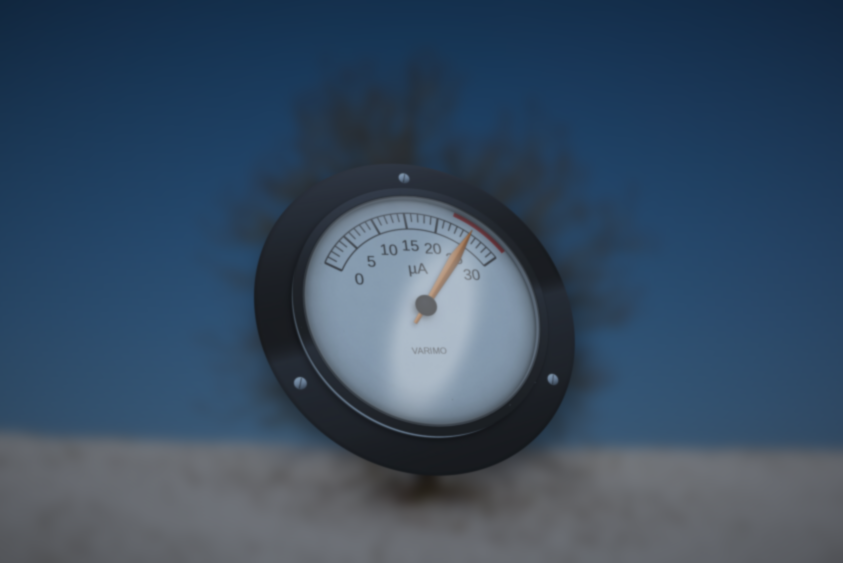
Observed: 25; µA
